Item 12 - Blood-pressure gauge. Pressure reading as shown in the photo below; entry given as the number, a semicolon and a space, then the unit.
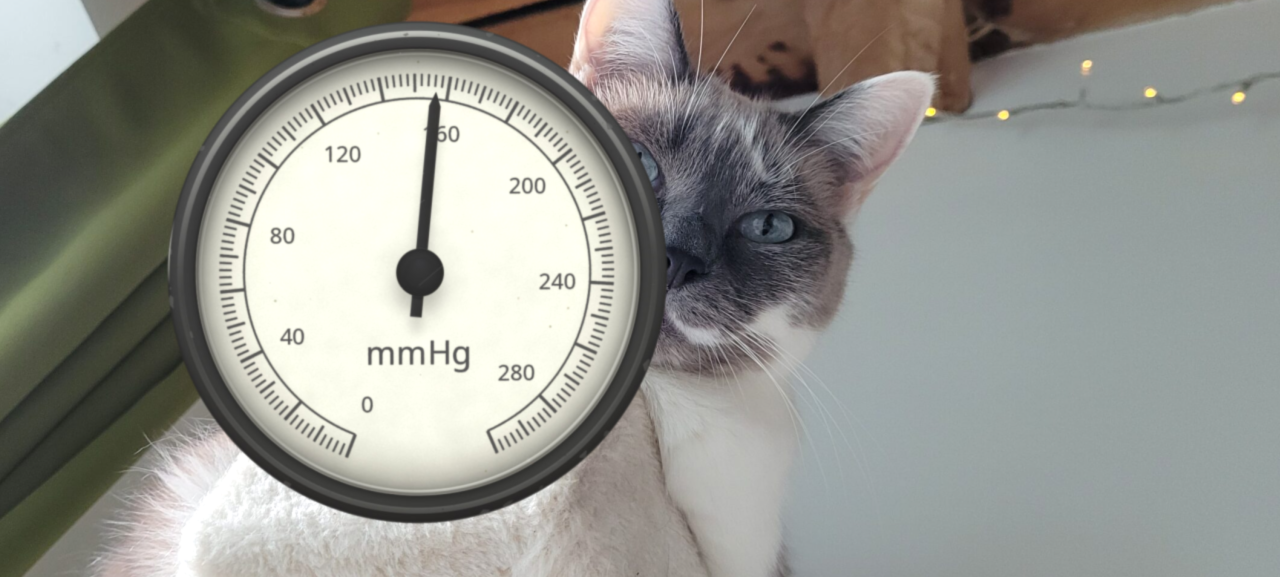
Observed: 156; mmHg
